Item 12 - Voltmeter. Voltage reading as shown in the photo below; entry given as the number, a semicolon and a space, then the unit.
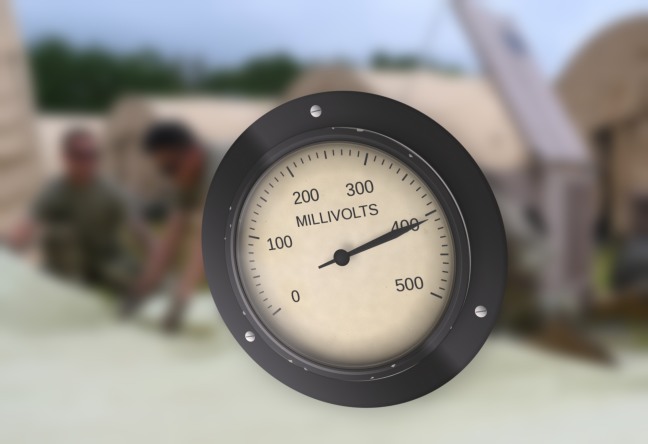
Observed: 405; mV
